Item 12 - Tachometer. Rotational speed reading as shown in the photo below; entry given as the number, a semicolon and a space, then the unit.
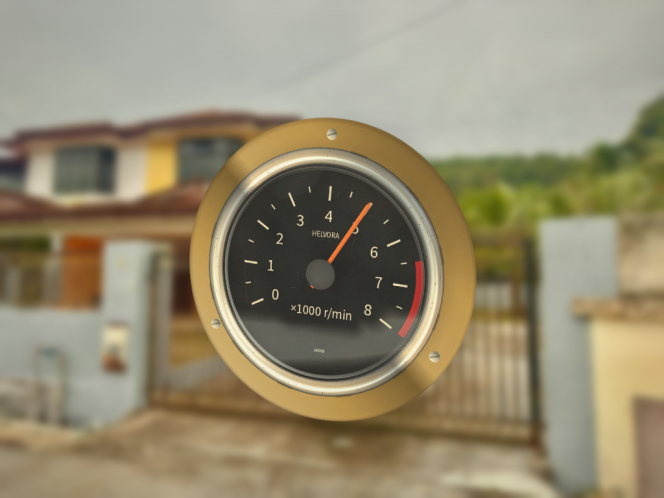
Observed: 5000; rpm
